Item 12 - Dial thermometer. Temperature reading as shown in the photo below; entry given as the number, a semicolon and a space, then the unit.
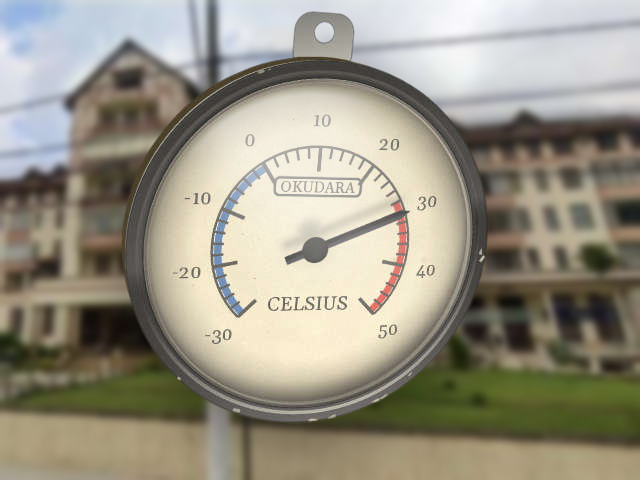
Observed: 30; °C
